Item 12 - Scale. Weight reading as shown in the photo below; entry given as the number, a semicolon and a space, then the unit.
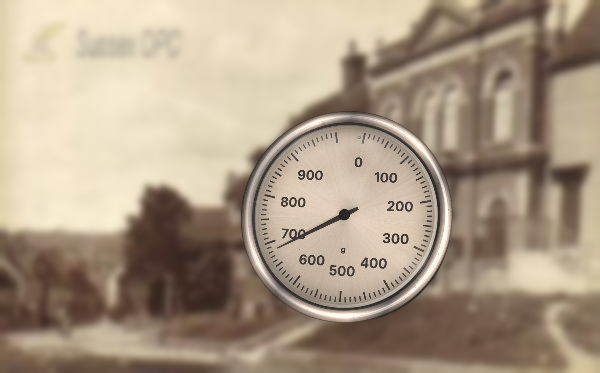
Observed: 680; g
